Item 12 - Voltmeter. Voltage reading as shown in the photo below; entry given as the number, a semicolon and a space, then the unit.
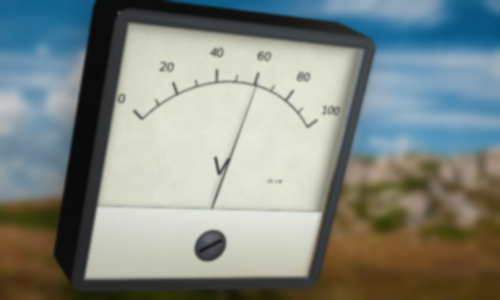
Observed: 60; V
